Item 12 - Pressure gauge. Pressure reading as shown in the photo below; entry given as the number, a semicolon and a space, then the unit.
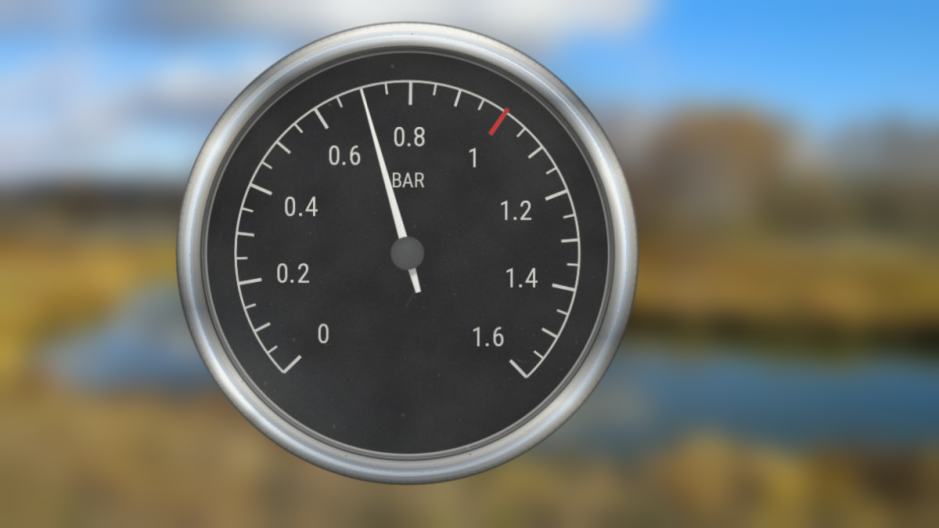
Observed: 0.7; bar
